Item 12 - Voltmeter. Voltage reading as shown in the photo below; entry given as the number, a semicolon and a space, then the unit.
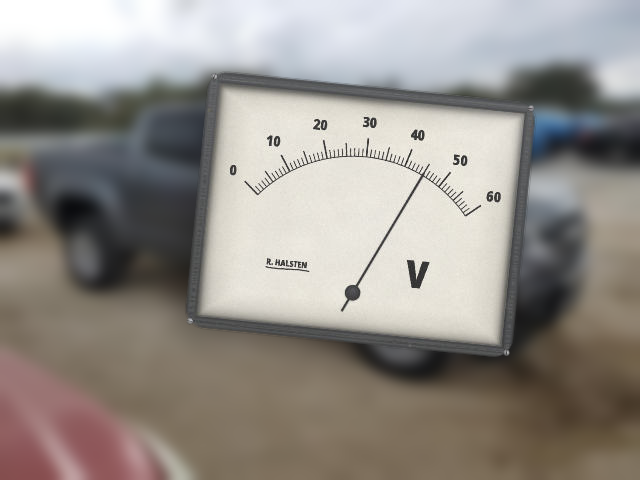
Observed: 45; V
